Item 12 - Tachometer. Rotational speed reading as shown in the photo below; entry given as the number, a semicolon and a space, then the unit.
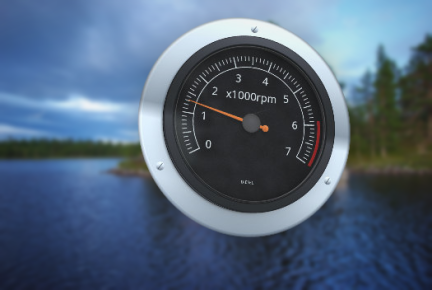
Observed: 1300; rpm
